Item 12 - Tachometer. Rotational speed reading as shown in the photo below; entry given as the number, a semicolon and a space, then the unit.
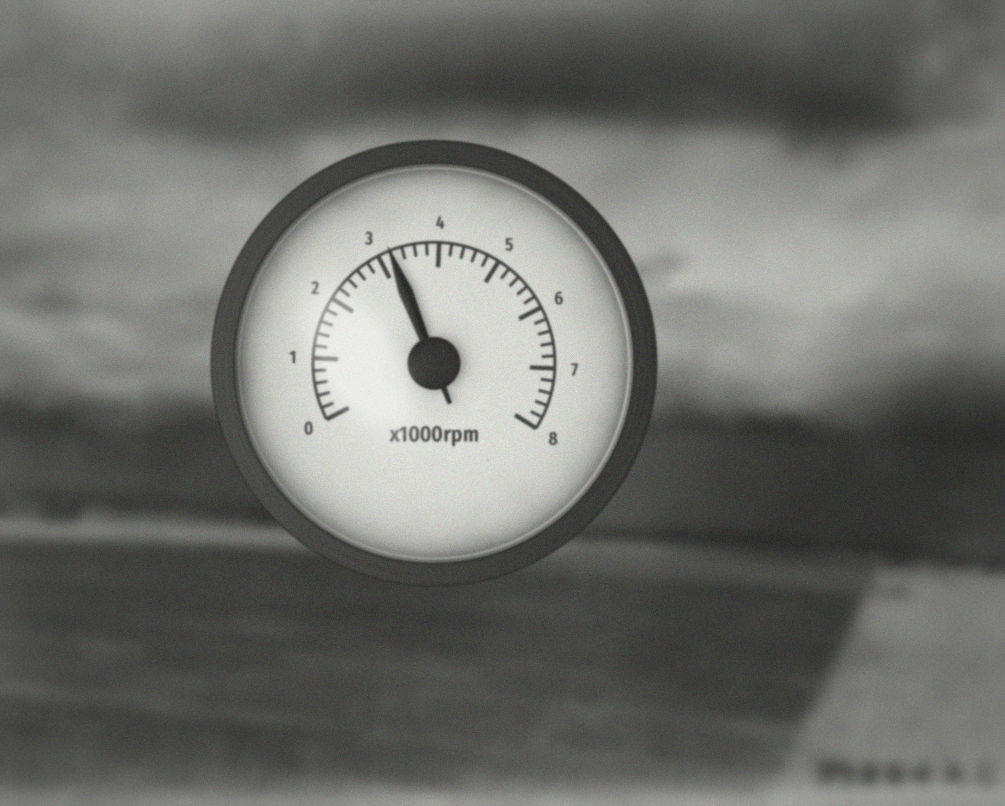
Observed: 3200; rpm
